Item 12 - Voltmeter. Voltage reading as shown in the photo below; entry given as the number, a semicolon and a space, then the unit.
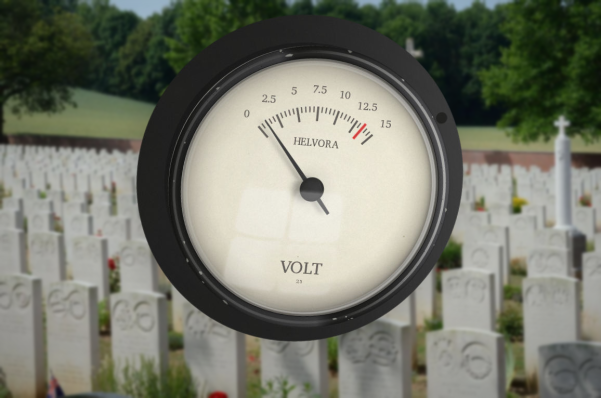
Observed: 1; V
